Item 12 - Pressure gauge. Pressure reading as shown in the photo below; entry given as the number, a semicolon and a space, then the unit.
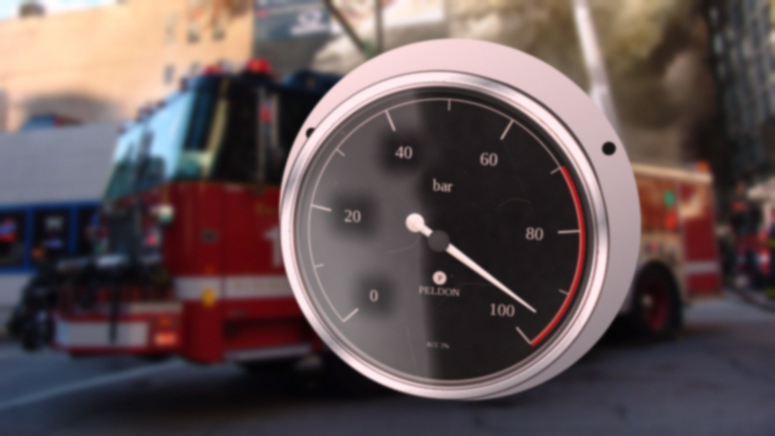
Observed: 95; bar
